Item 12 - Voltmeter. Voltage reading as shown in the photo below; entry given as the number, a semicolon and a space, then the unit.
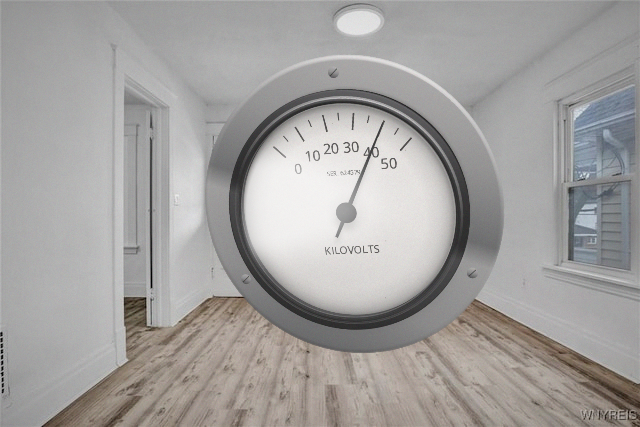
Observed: 40; kV
